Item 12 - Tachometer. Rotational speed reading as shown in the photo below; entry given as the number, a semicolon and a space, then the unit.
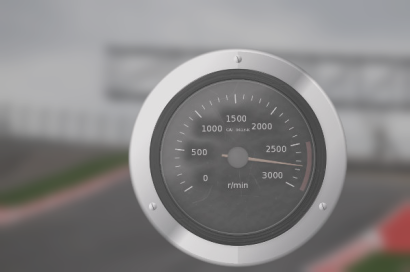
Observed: 2750; rpm
